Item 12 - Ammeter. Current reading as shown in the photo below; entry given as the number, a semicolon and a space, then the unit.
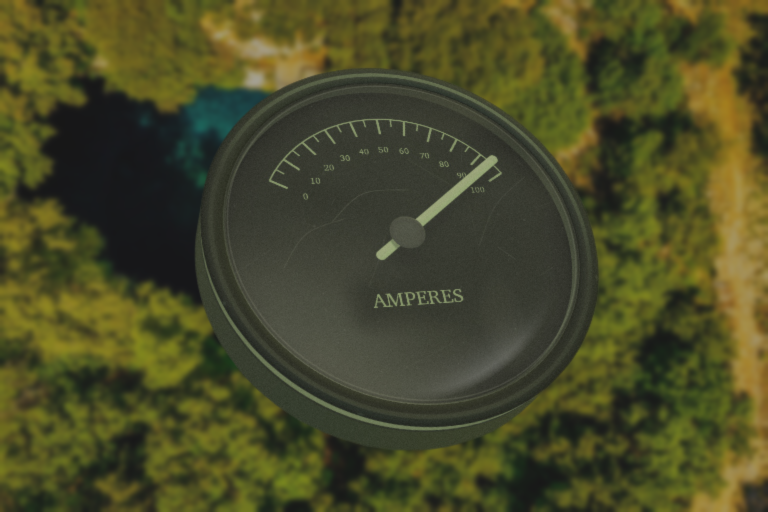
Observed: 95; A
